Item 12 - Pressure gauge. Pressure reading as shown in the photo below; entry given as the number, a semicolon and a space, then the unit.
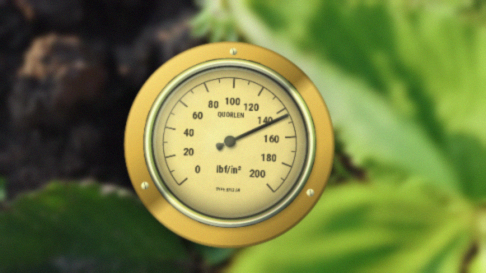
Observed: 145; psi
